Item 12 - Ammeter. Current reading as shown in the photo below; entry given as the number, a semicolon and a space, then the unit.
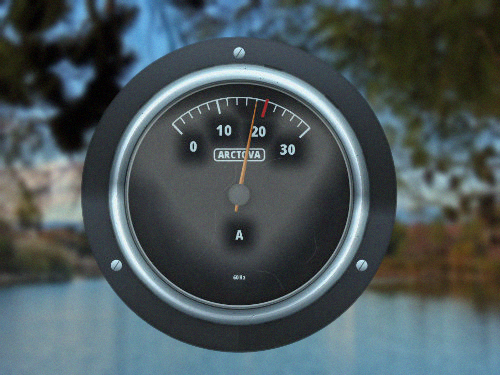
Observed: 18; A
